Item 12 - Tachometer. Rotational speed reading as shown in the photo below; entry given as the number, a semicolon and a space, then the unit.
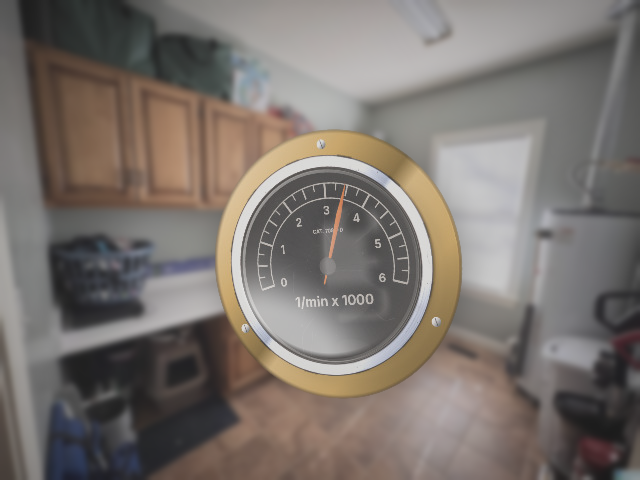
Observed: 3500; rpm
